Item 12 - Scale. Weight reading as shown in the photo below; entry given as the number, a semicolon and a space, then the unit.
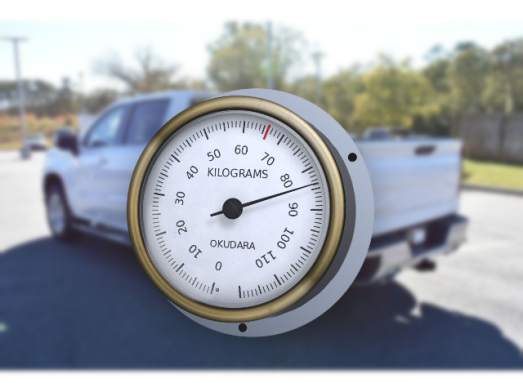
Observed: 84; kg
